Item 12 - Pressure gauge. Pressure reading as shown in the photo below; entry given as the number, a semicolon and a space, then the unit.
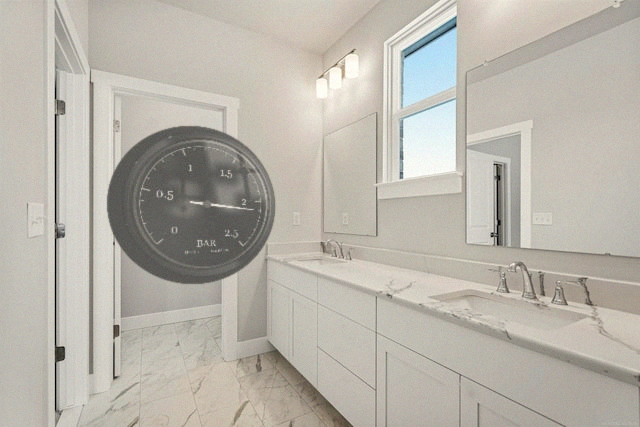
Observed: 2.1; bar
